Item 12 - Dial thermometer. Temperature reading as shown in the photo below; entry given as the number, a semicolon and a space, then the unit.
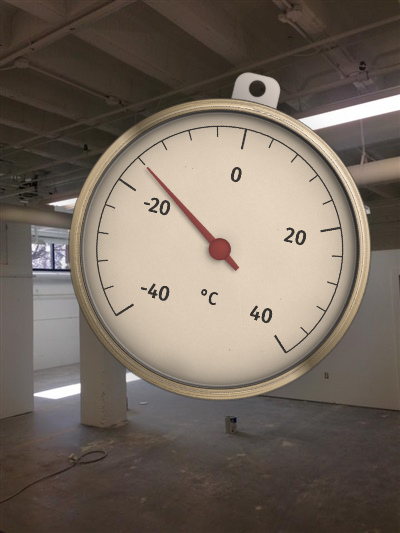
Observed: -16; °C
